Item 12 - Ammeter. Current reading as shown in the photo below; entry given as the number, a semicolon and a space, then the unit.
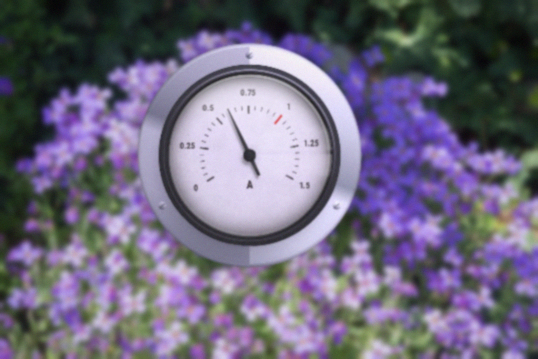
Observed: 0.6; A
